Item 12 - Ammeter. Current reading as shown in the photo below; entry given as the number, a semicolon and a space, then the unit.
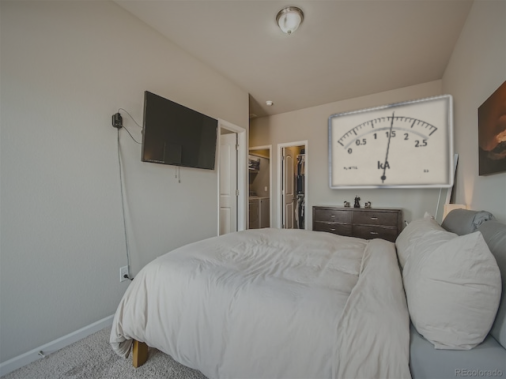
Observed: 1.5; kA
